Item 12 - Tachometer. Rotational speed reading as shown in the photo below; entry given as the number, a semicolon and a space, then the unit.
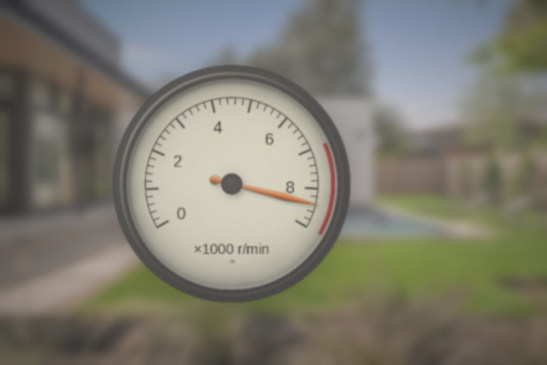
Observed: 8400; rpm
